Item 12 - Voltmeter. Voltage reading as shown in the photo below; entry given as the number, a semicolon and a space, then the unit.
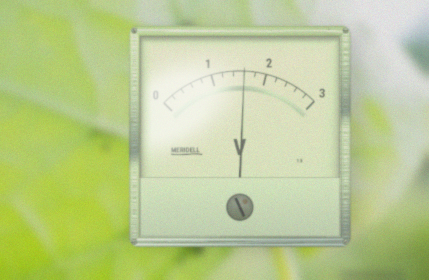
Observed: 1.6; V
